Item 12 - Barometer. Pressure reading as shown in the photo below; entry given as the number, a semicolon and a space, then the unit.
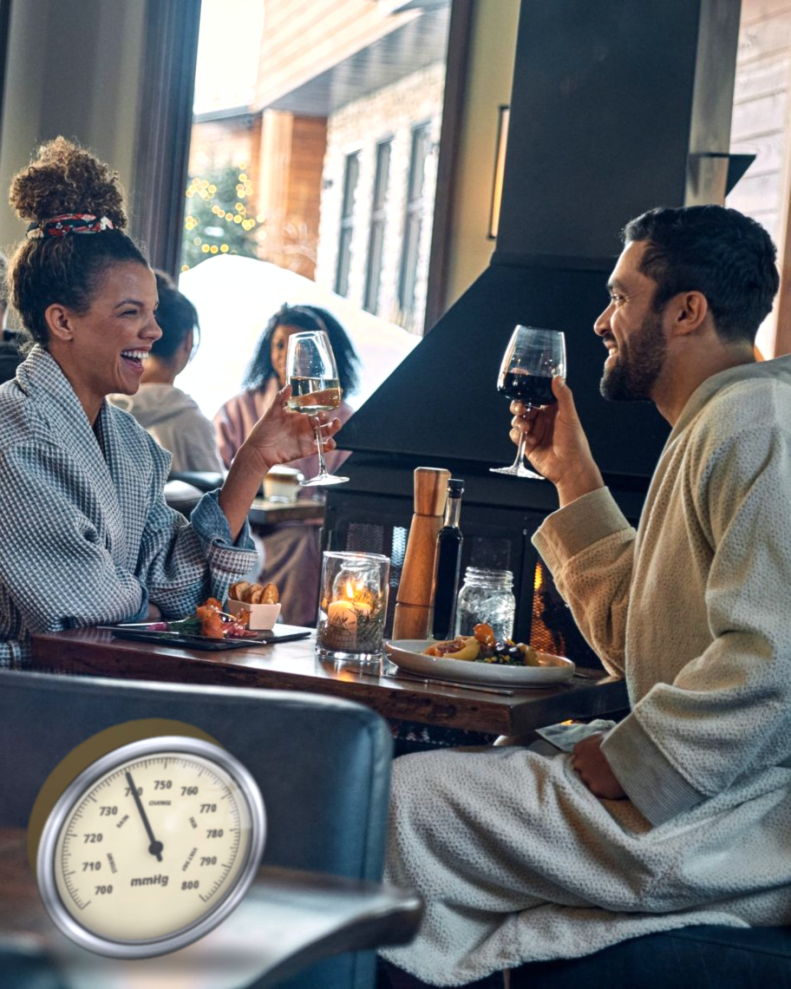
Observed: 740; mmHg
